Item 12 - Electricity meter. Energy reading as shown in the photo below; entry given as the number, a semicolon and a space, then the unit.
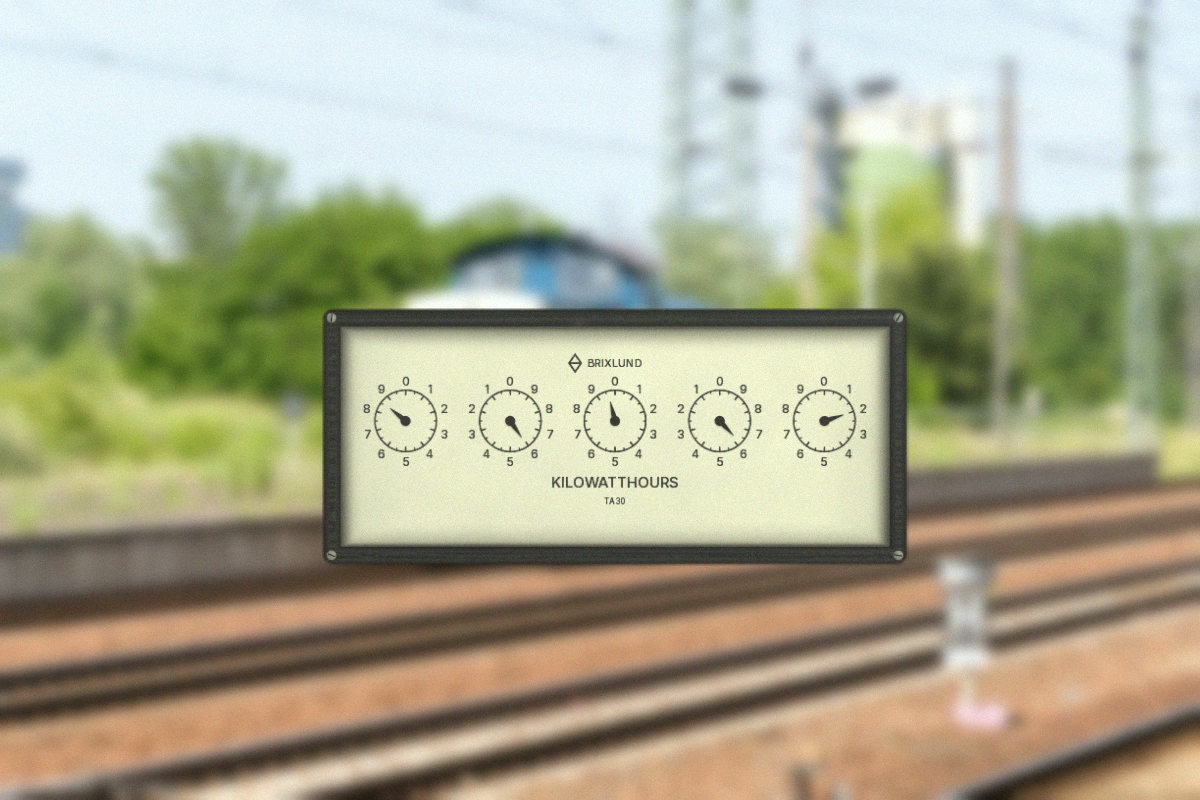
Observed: 85962; kWh
